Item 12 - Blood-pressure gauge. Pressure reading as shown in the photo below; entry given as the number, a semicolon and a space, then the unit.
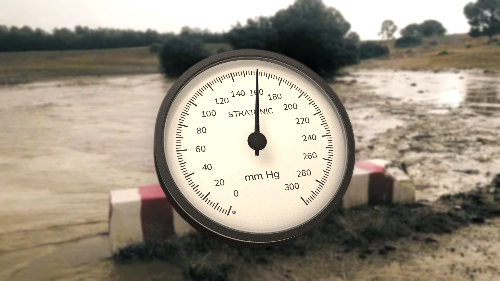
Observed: 160; mmHg
